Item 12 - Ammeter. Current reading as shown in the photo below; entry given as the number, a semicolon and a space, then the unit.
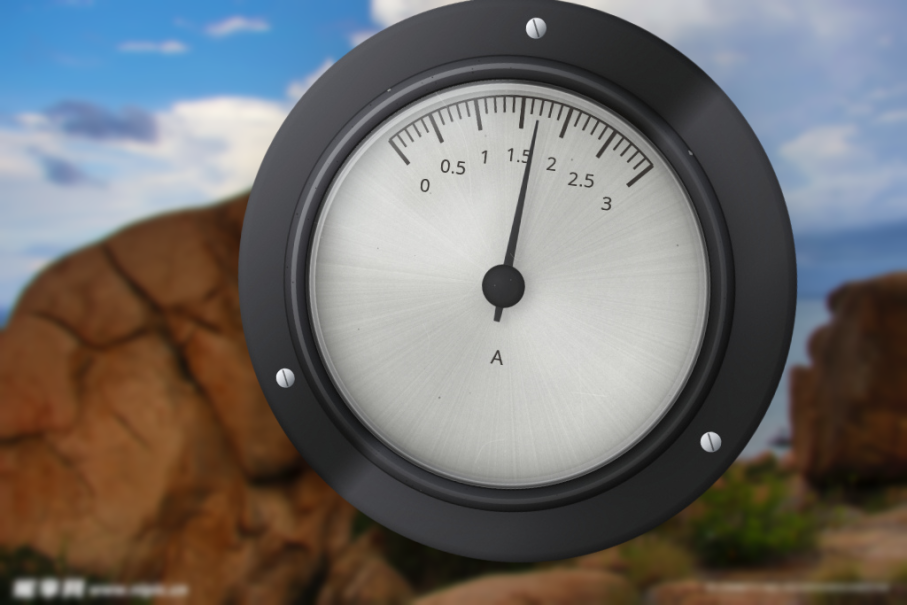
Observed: 1.7; A
